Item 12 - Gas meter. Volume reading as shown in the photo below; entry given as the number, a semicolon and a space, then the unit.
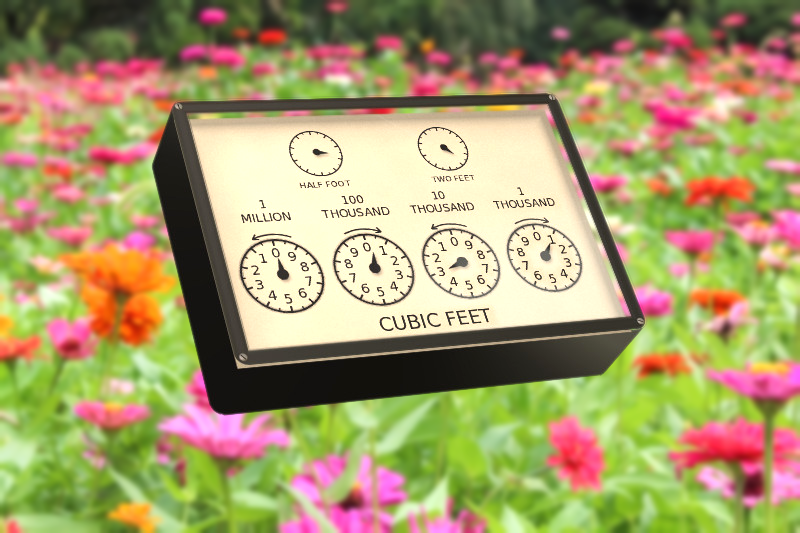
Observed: 3100; ft³
